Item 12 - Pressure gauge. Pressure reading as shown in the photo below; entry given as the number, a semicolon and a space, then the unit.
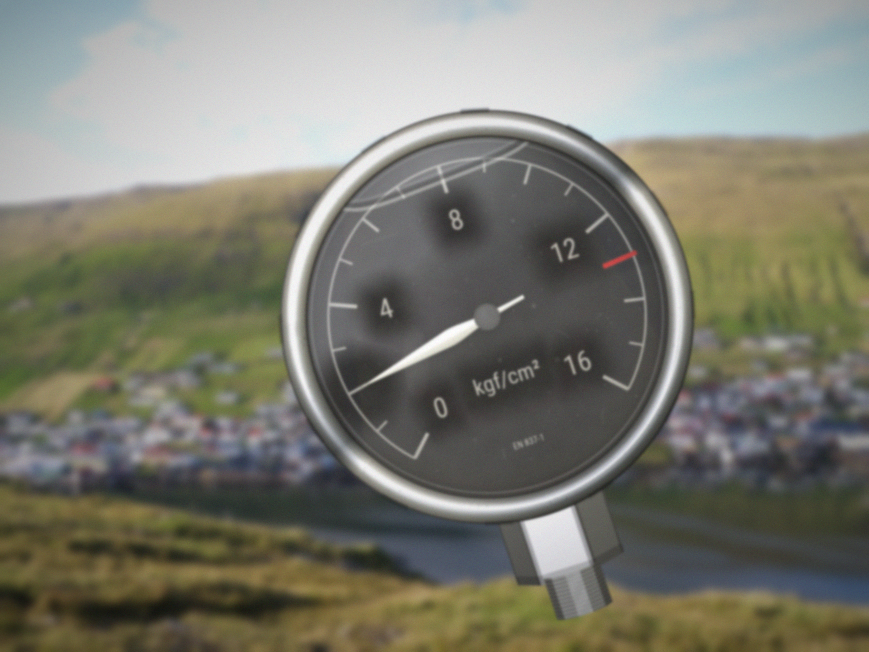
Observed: 2; kg/cm²
